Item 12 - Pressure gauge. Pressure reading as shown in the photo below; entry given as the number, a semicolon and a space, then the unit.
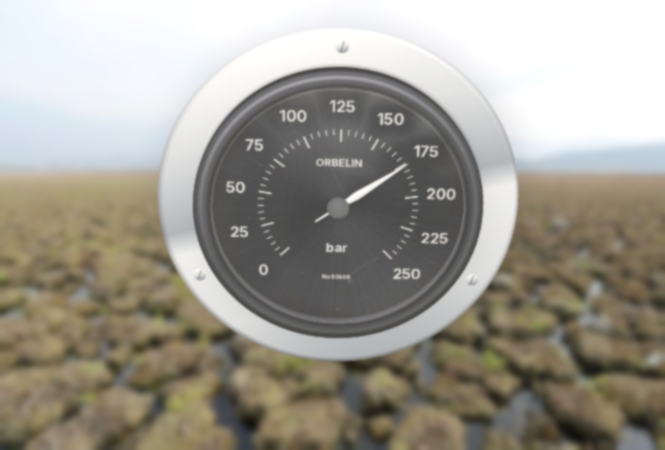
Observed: 175; bar
